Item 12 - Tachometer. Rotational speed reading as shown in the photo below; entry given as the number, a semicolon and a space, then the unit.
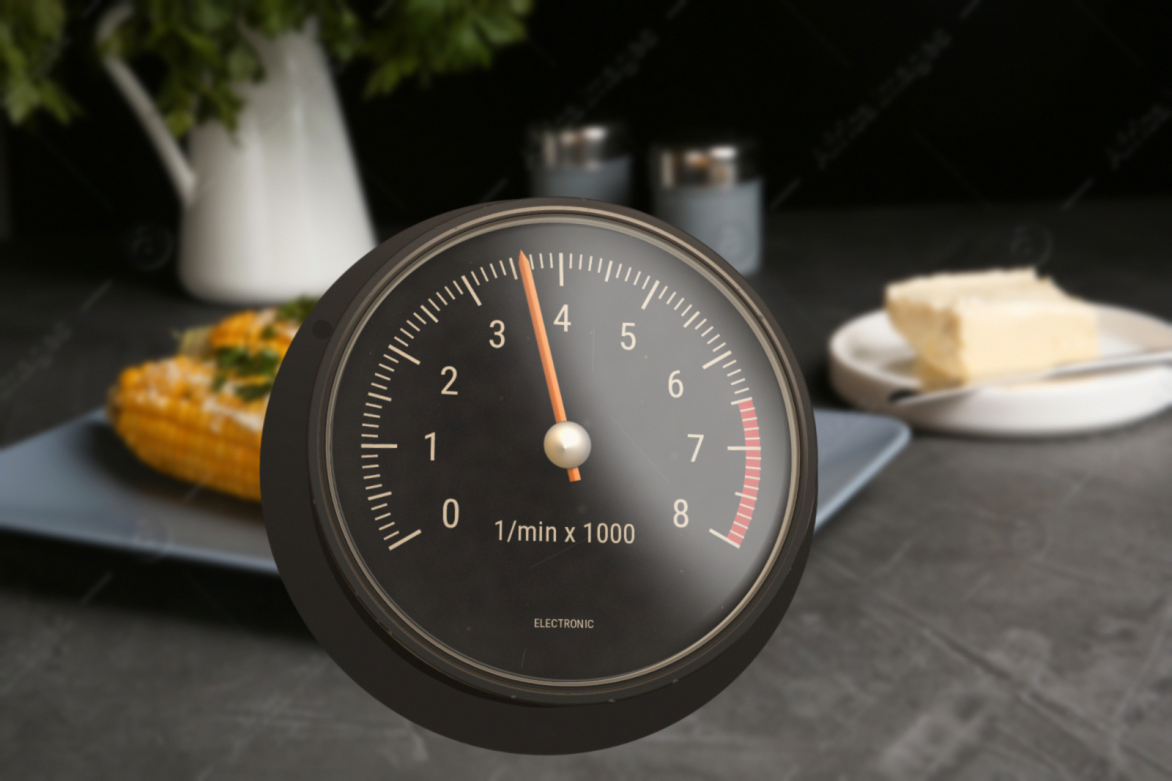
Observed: 3600; rpm
